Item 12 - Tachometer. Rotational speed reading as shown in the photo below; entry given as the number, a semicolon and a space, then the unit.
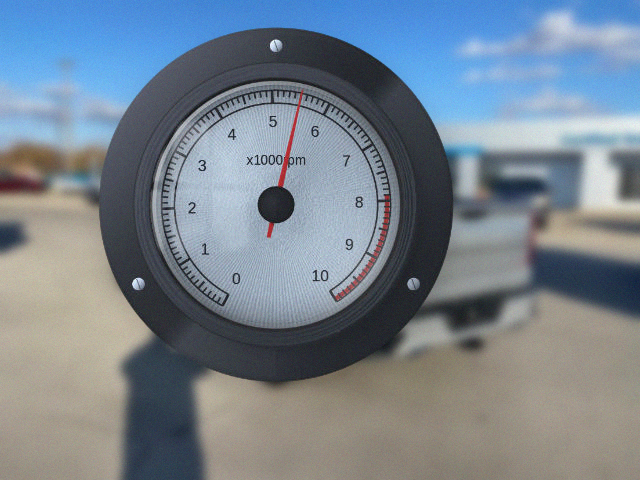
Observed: 5500; rpm
